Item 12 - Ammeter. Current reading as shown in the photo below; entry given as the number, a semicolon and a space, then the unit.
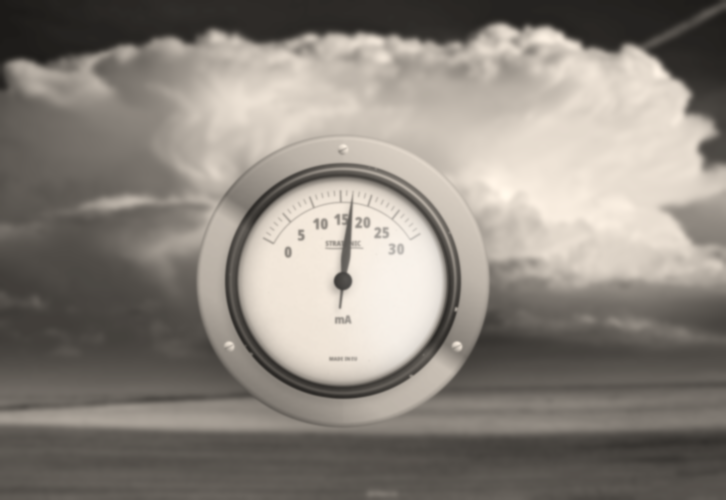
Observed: 17; mA
